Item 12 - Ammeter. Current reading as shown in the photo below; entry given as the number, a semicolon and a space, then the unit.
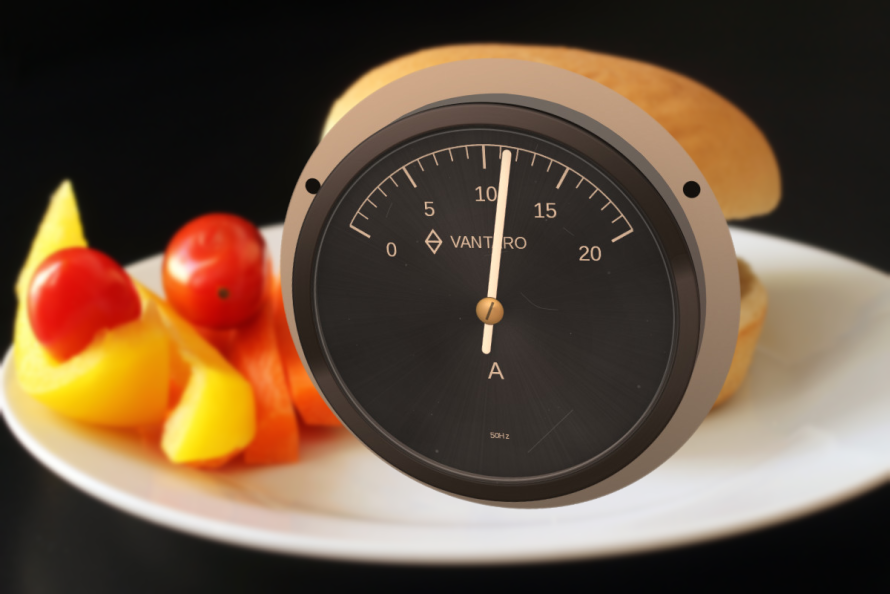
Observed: 11.5; A
